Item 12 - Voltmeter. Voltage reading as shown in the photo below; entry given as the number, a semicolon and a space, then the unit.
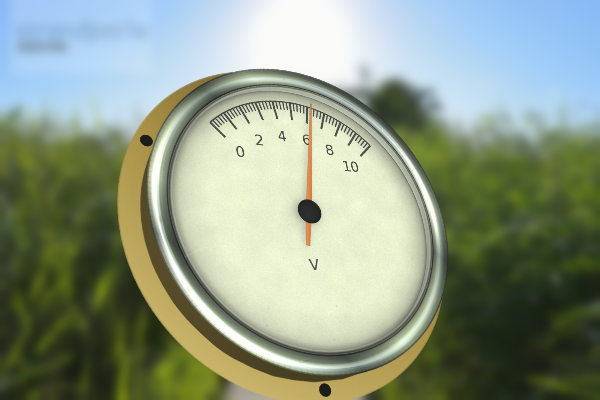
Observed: 6; V
